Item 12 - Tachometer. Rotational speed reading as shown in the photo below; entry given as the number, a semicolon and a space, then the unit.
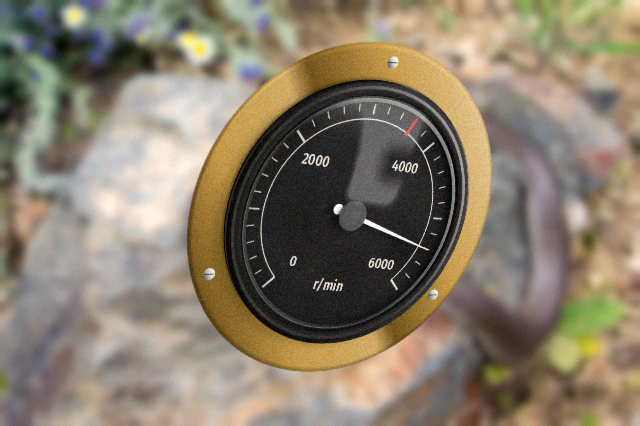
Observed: 5400; rpm
